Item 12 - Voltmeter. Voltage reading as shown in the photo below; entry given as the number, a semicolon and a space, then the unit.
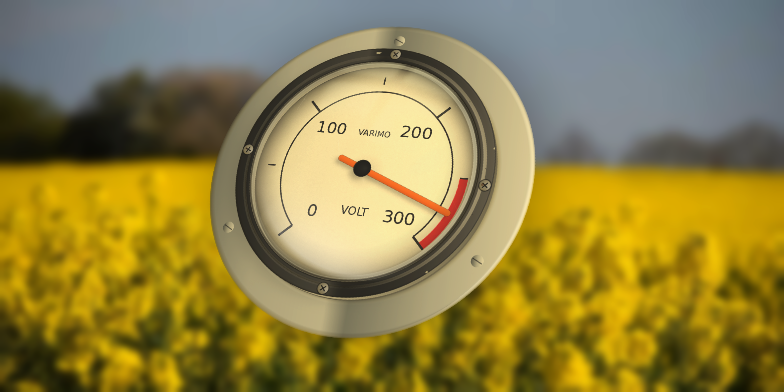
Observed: 275; V
